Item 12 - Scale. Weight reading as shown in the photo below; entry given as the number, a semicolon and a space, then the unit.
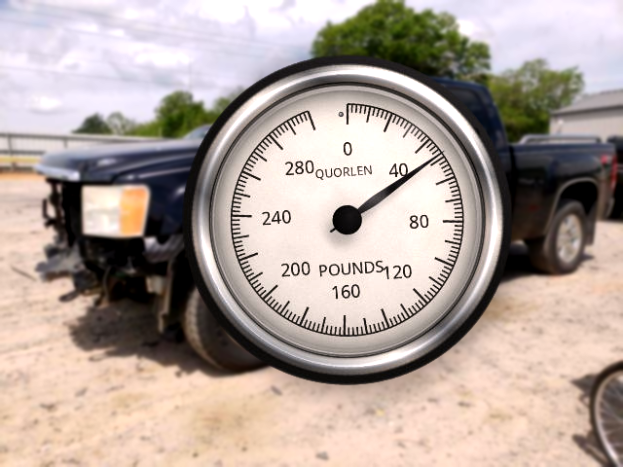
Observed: 48; lb
